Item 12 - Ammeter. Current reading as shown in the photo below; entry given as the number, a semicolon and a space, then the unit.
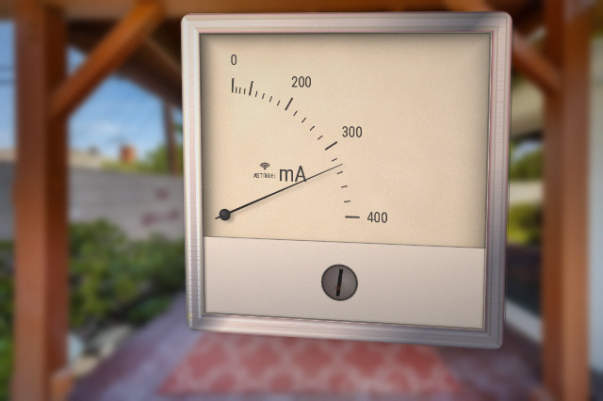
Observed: 330; mA
